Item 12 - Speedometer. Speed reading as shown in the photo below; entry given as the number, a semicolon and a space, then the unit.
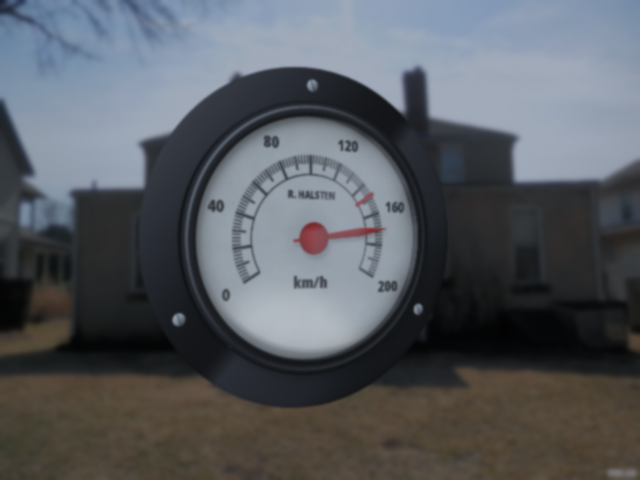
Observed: 170; km/h
